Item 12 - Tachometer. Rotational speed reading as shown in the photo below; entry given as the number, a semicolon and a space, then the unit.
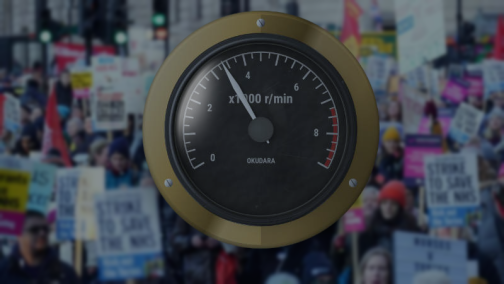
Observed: 3375; rpm
